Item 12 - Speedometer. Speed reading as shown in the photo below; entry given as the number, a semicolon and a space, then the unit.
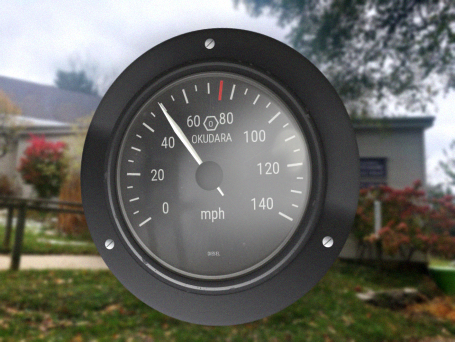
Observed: 50; mph
